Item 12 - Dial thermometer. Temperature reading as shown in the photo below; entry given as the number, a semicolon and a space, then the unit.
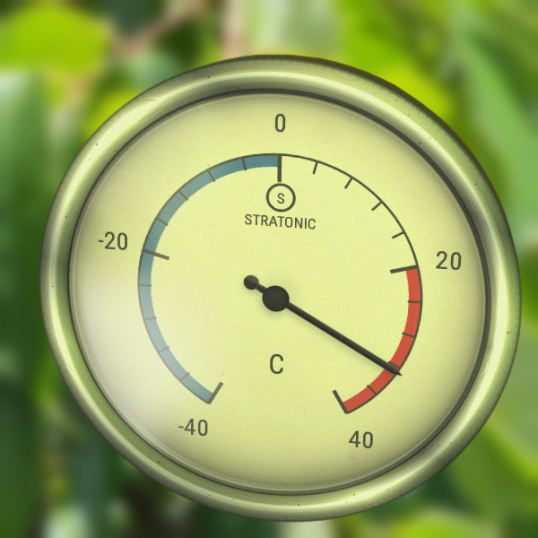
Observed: 32; °C
